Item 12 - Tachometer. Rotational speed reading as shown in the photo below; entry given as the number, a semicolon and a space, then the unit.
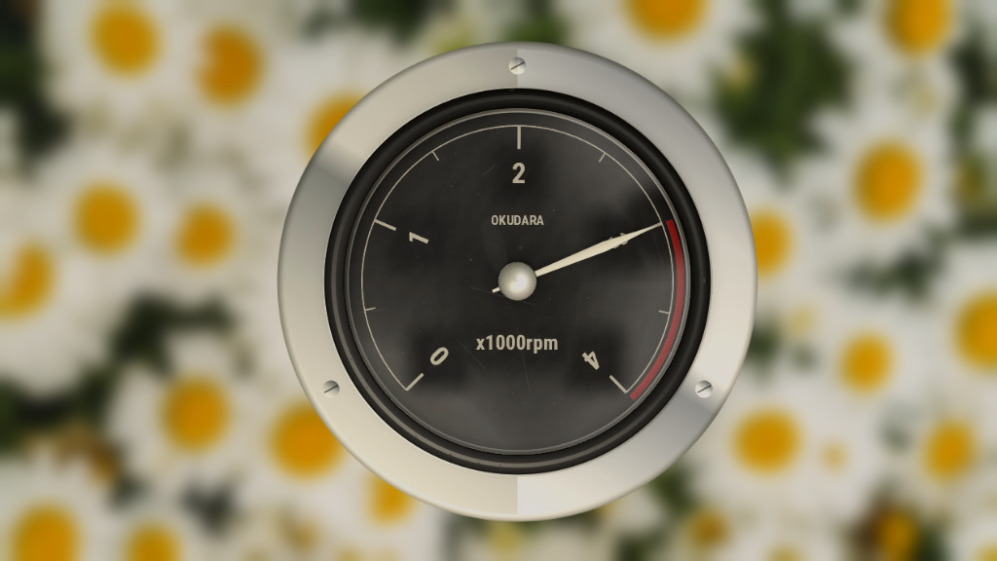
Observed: 3000; rpm
